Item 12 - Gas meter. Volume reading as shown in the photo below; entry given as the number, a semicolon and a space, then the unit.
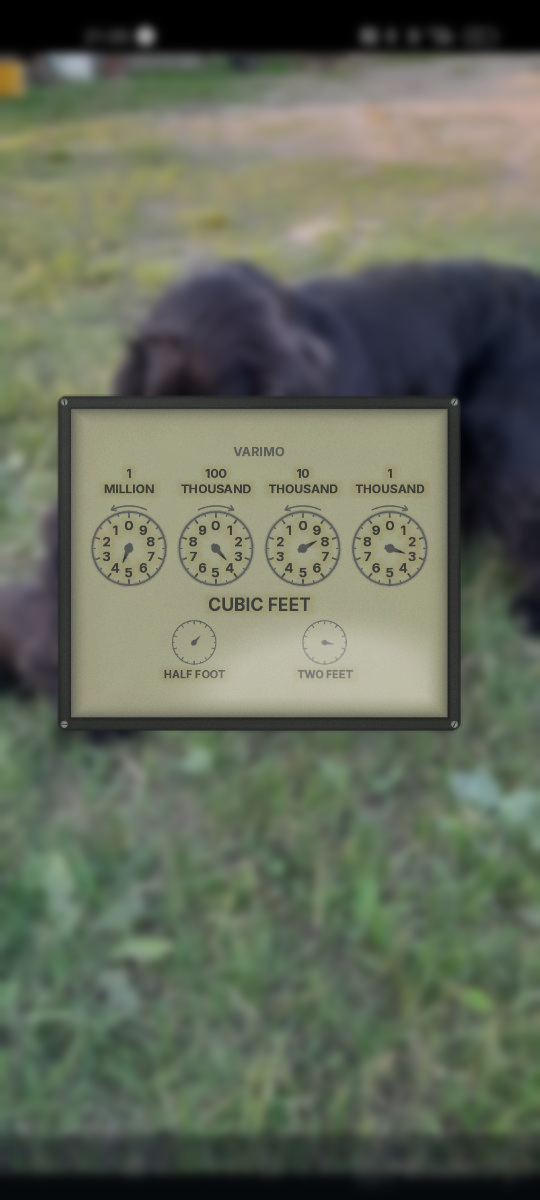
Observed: 438300; ft³
